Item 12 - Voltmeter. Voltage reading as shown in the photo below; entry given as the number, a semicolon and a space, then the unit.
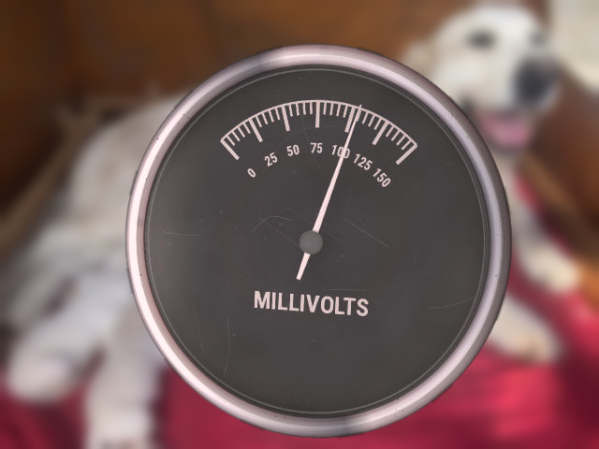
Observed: 105; mV
